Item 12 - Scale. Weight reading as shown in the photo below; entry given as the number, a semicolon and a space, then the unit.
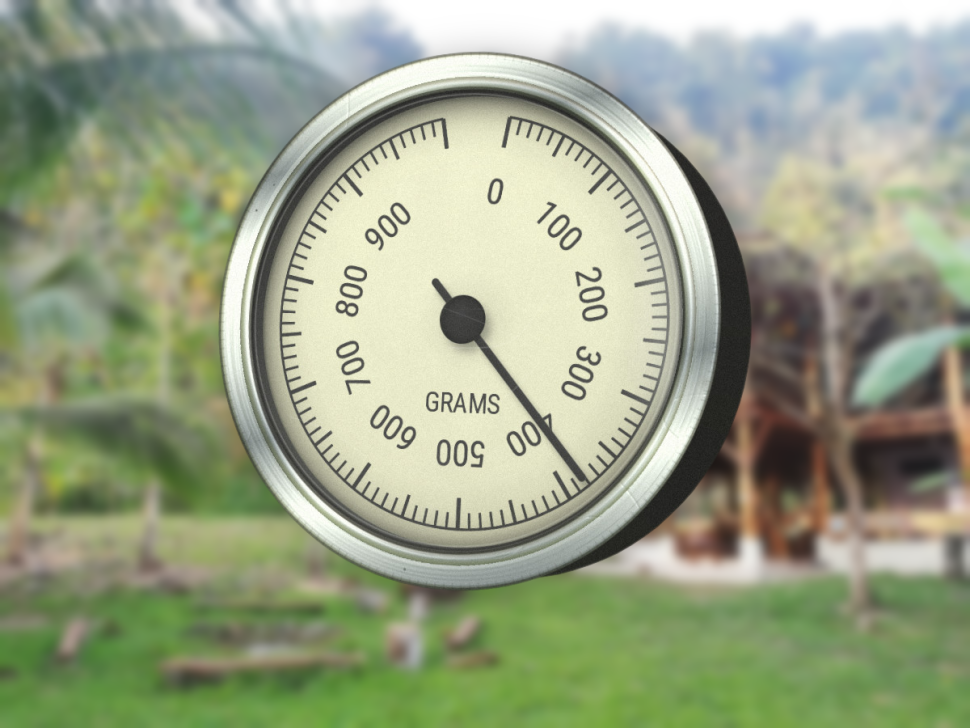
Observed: 380; g
